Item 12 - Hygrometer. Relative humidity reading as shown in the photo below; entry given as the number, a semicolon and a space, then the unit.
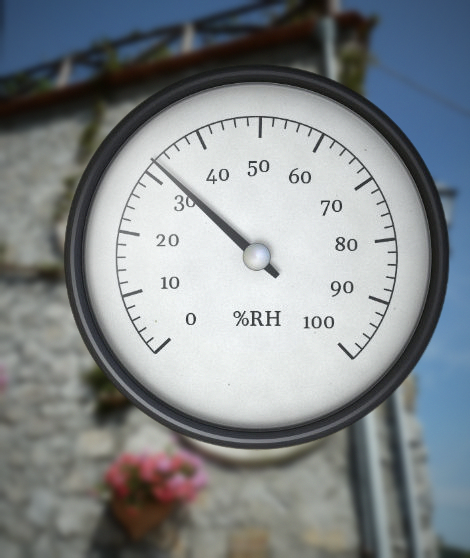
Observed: 32; %
